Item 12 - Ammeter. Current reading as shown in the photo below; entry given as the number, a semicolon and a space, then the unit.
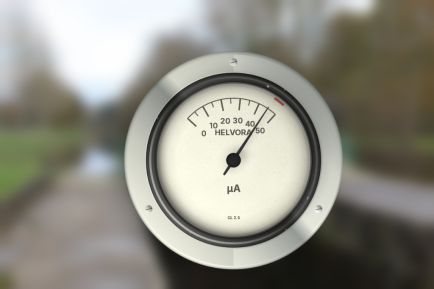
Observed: 45; µA
